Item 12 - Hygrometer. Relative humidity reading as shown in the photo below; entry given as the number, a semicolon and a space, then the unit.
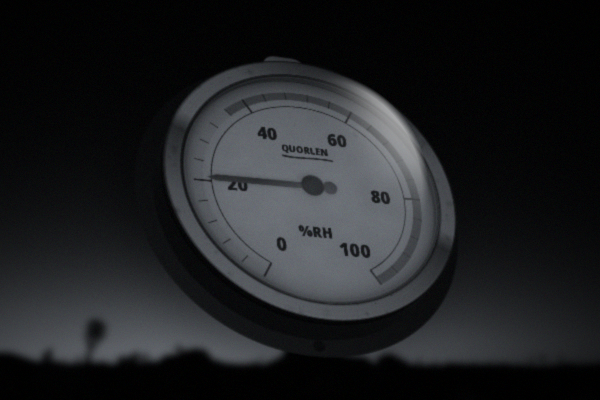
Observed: 20; %
